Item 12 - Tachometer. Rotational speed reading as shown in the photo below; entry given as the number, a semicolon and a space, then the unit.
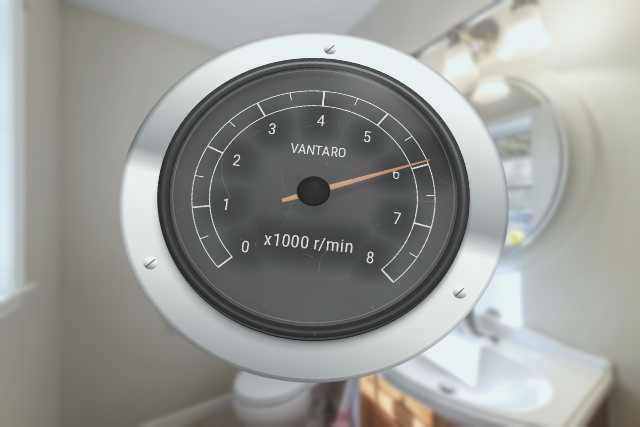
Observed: 6000; rpm
